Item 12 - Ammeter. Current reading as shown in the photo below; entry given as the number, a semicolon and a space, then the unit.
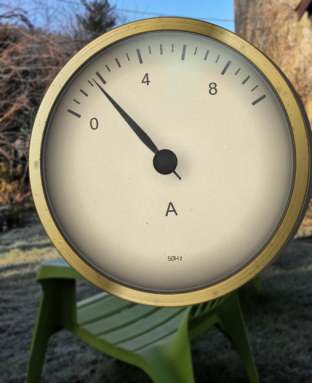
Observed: 1.75; A
